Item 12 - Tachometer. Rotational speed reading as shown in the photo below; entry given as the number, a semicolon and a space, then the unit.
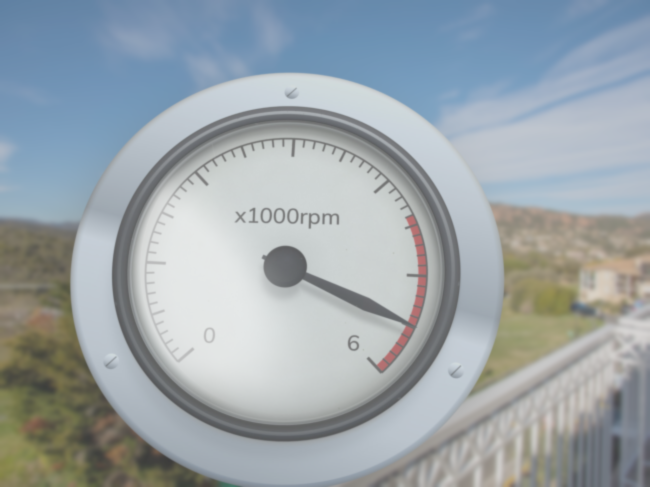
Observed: 5500; rpm
